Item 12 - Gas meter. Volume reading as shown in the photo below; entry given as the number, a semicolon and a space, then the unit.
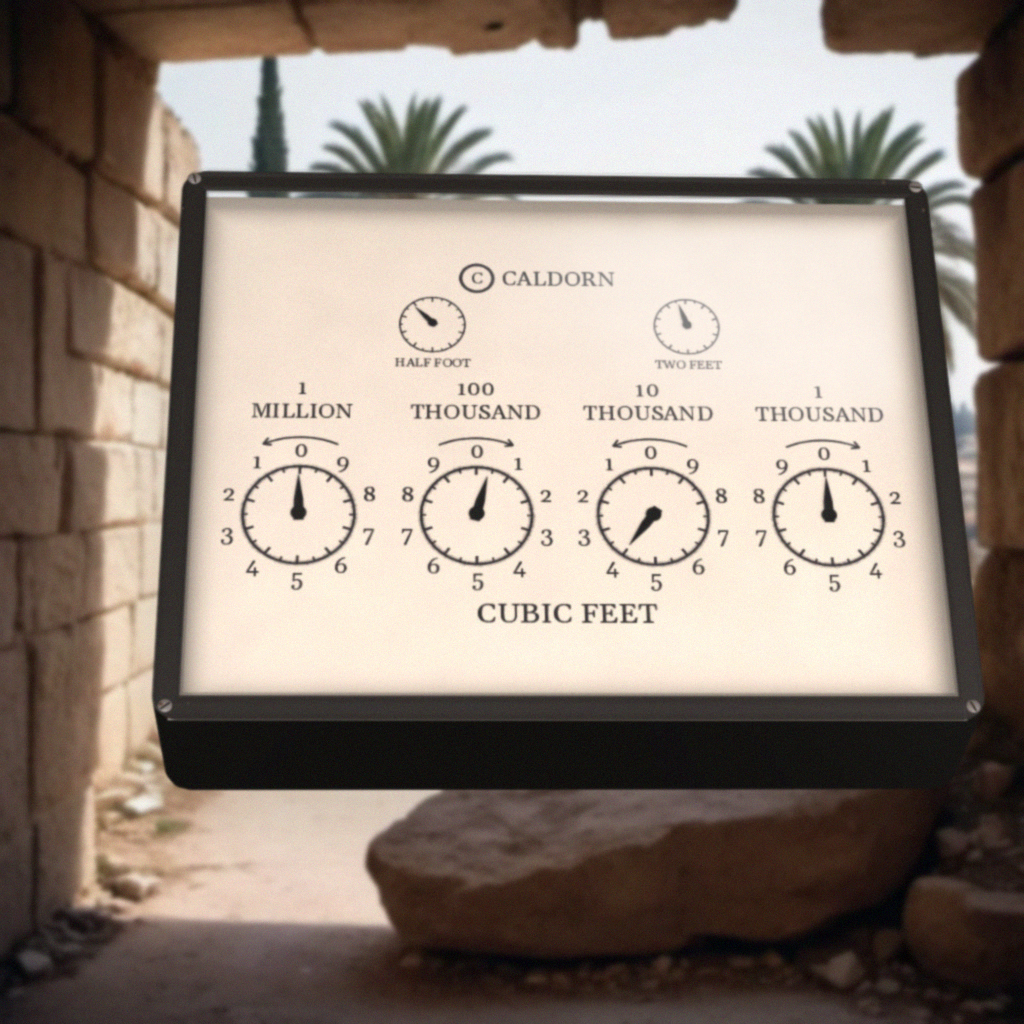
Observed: 4000; ft³
